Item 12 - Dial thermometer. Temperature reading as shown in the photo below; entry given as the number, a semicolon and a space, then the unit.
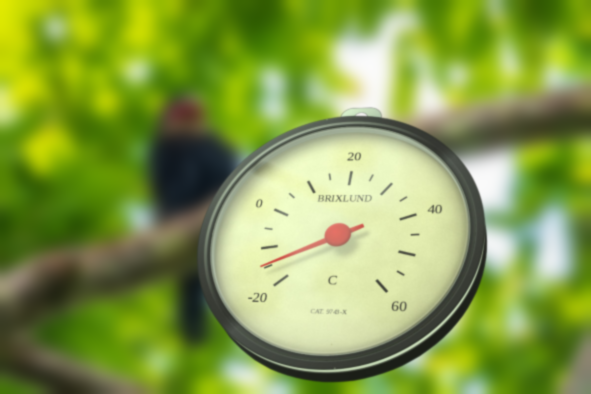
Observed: -15; °C
